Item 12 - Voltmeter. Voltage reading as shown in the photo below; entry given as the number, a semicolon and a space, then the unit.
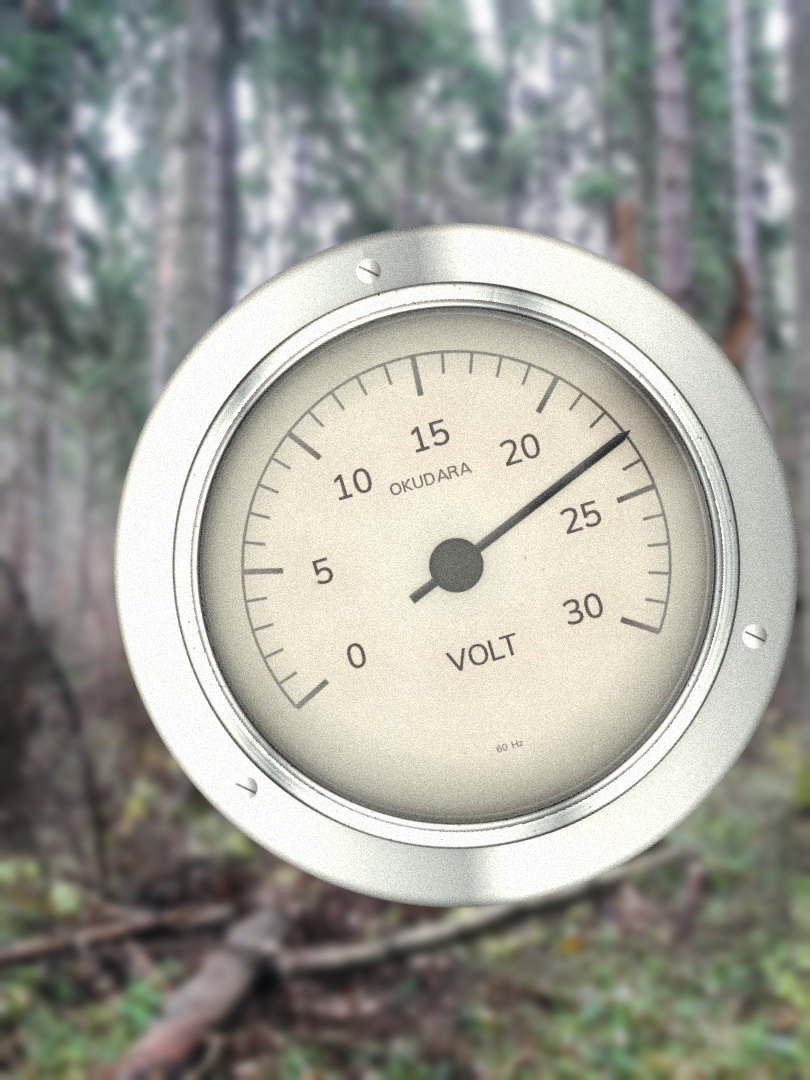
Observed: 23; V
